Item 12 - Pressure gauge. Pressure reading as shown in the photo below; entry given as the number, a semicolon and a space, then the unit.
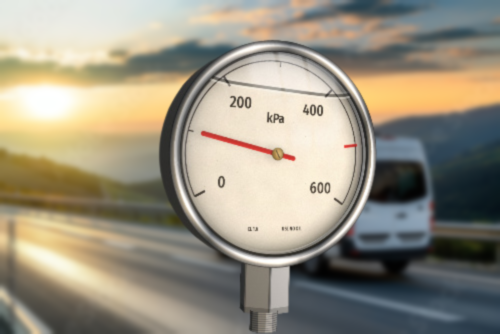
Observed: 100; kPa
